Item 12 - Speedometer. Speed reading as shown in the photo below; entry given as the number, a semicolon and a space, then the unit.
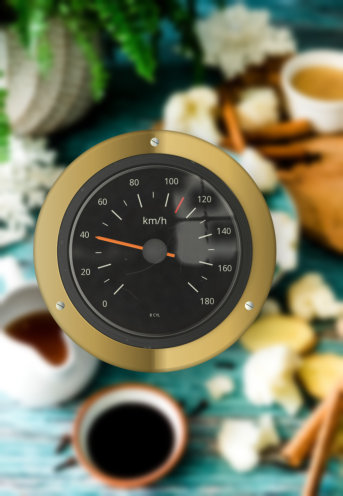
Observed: 40; km/h
